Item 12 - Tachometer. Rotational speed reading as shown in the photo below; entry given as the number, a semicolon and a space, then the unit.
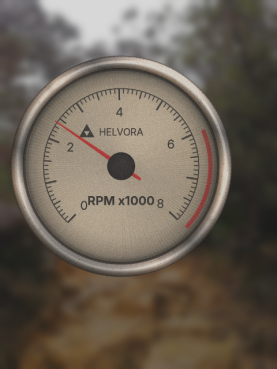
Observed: 2400; rpm
